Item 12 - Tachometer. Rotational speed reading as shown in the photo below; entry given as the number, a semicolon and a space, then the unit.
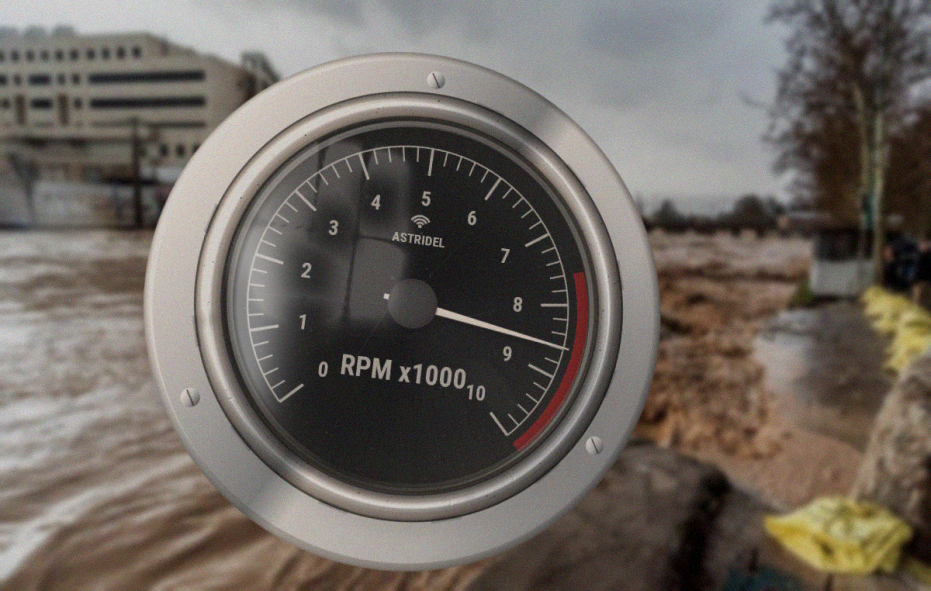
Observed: 8600; rpm
